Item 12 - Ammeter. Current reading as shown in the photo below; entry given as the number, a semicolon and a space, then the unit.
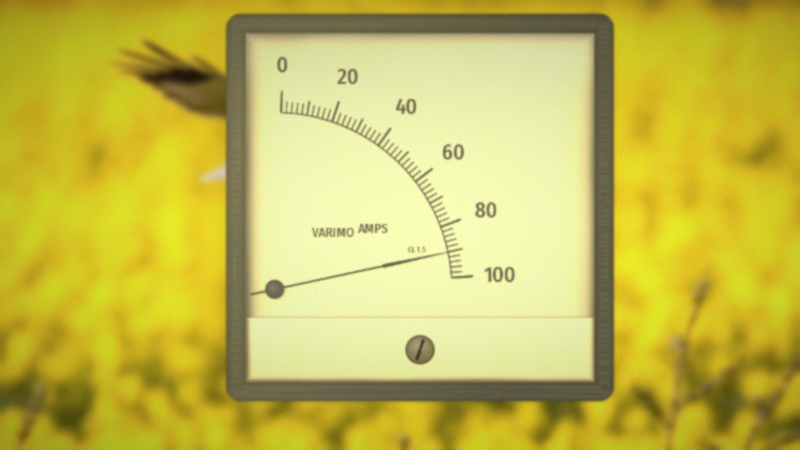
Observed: 90; A
